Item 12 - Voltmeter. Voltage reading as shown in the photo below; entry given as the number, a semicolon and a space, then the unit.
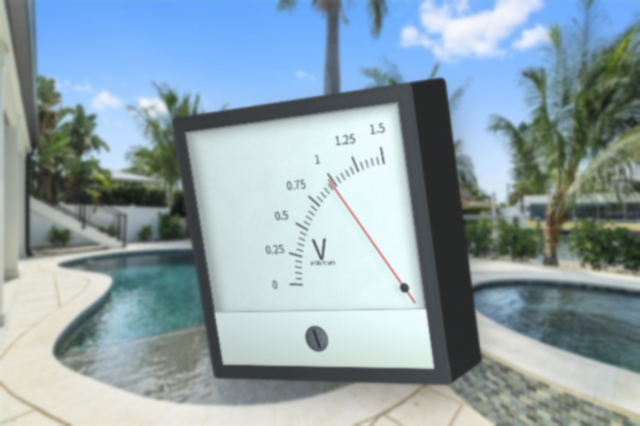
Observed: 1; V
